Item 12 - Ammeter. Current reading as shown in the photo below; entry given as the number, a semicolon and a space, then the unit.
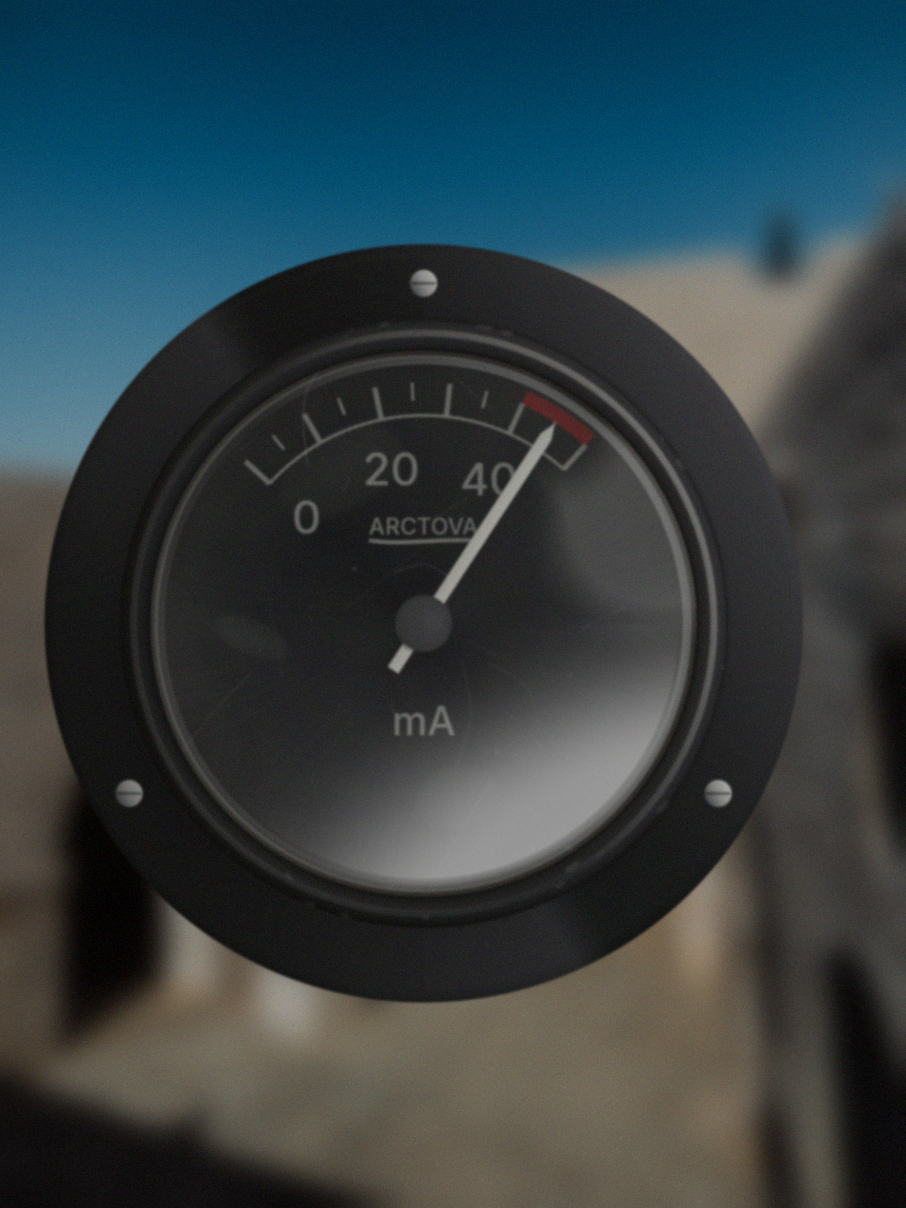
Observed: 45; mA
